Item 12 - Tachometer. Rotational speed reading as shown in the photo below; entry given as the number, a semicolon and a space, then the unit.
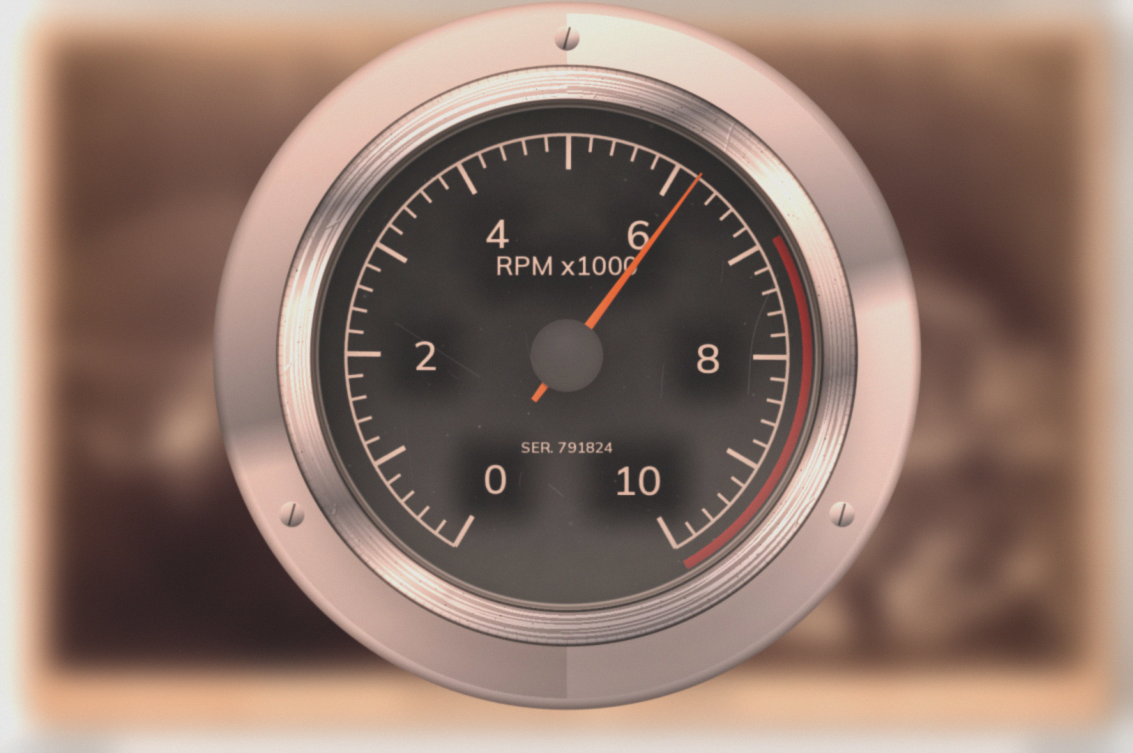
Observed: 6200; rpm
